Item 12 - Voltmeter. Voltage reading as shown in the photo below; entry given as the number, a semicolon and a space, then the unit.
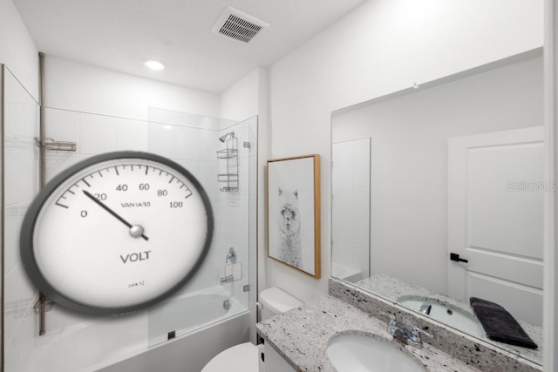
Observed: 15; V
